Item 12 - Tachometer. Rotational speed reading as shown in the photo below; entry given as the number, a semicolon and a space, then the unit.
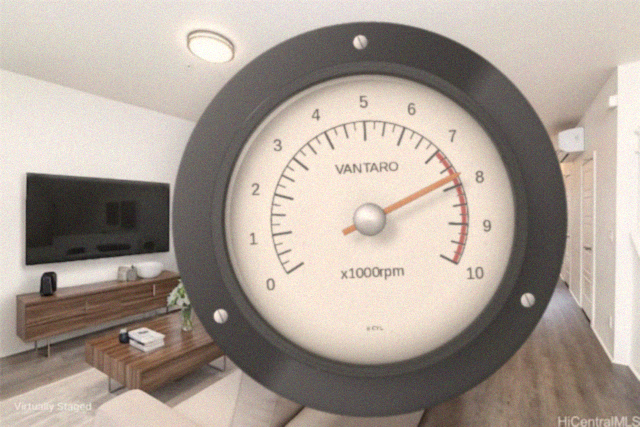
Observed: 7750; rpm
